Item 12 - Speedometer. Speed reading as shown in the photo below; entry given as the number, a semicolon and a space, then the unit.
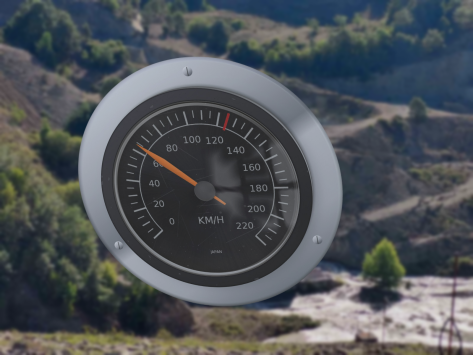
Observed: 65; km/h
